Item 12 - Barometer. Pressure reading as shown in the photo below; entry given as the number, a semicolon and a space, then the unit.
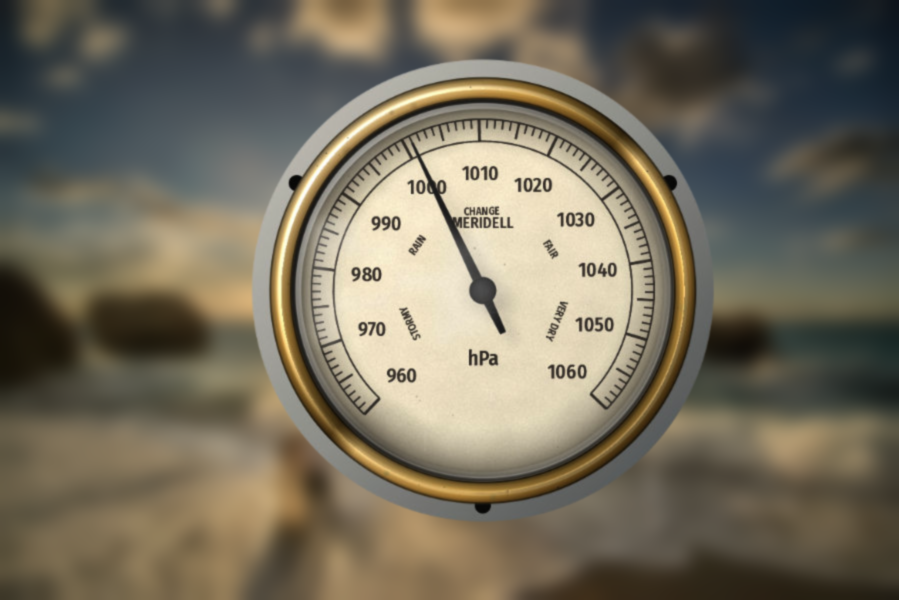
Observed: 1001; hPa
